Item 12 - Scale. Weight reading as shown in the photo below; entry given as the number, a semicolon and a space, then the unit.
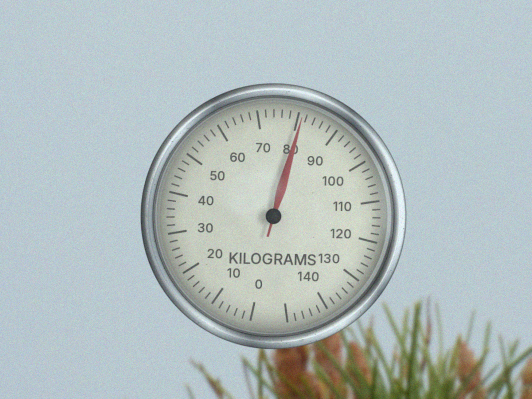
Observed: 81; kg
